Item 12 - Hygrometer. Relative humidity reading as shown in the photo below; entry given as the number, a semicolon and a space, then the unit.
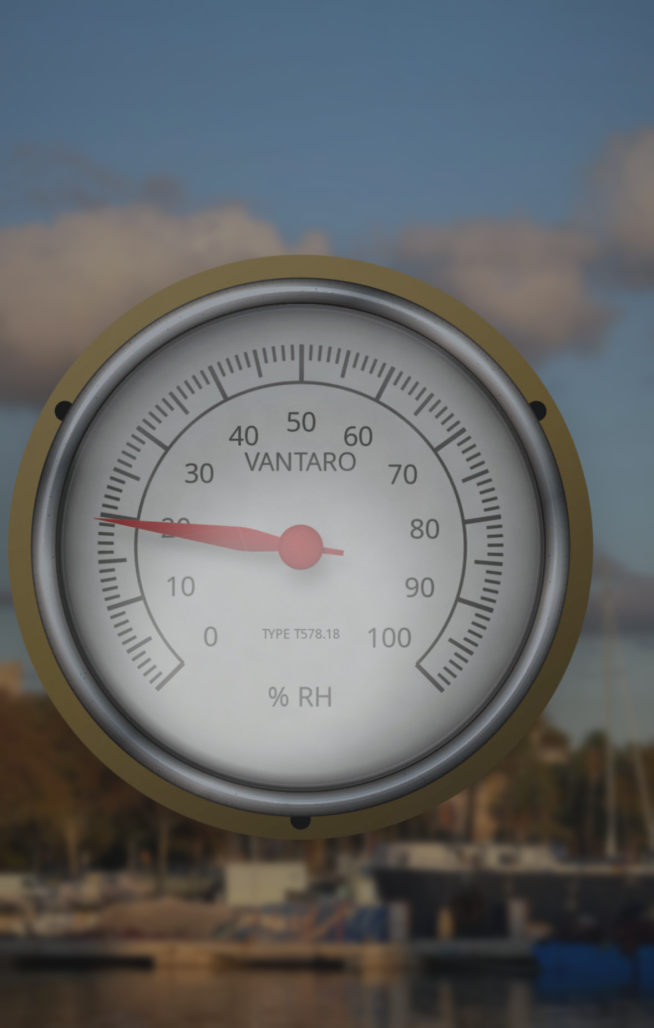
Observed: 19.5; %
